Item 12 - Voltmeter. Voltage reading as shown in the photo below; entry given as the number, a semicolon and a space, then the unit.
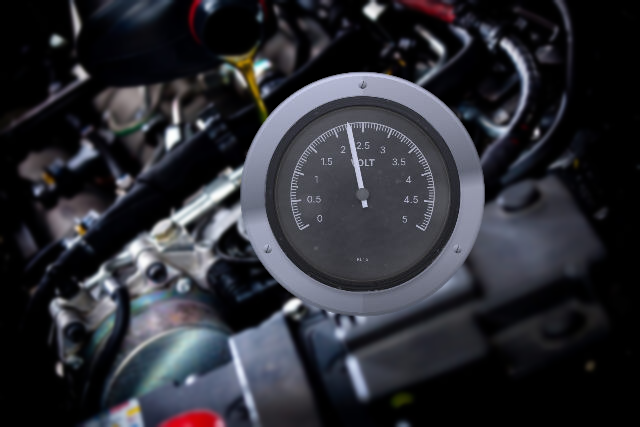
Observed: 2.25; V
